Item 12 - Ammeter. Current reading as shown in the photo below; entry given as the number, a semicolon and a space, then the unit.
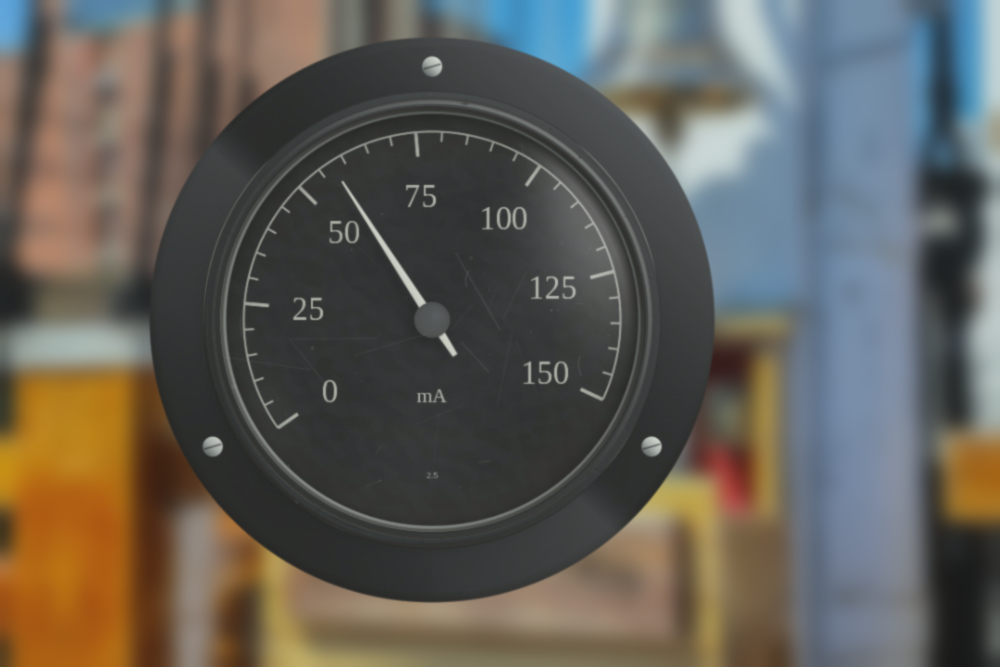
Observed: 57.5; mA
